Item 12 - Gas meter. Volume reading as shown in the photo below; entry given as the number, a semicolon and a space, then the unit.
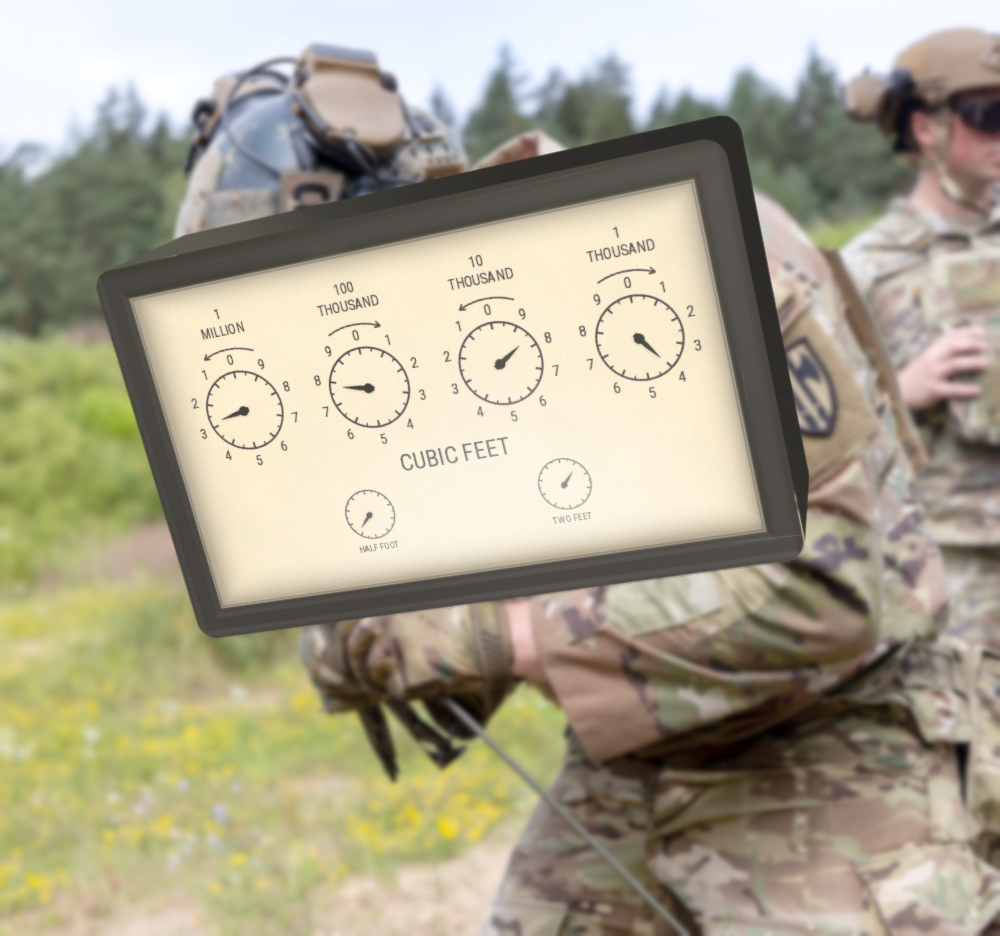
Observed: 278400; ft³
